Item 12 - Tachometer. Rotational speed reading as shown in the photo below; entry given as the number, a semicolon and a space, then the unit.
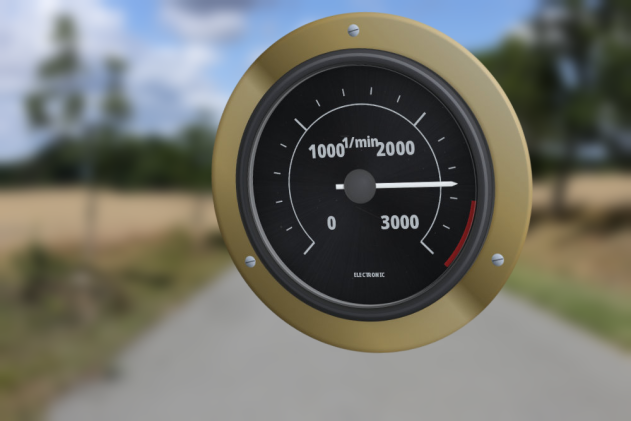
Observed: 2500; rpm
